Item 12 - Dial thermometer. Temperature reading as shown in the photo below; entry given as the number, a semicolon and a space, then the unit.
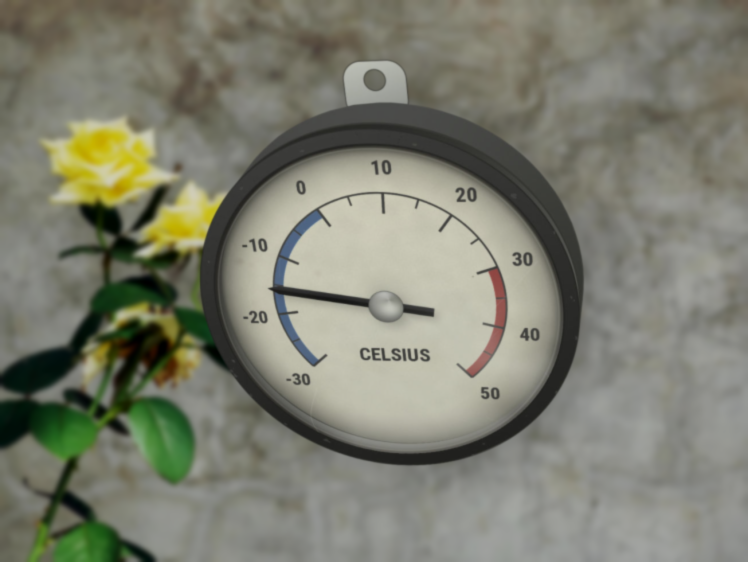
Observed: -15; °C
